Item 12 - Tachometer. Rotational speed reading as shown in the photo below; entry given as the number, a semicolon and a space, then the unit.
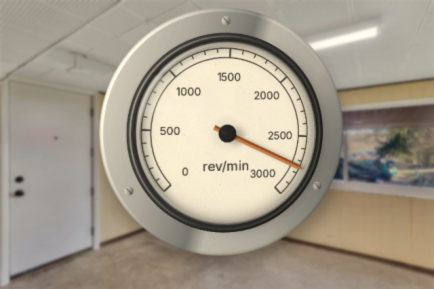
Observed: 2750; rpm
